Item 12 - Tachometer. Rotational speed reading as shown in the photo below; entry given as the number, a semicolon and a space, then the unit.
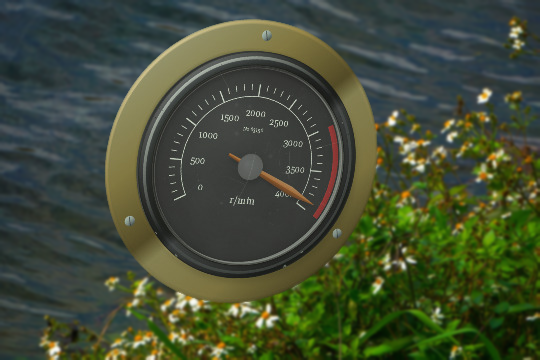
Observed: 3900; rpm
